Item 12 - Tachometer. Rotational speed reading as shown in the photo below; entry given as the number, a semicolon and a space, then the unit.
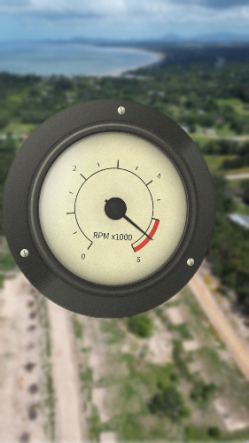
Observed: 5500; rpm
